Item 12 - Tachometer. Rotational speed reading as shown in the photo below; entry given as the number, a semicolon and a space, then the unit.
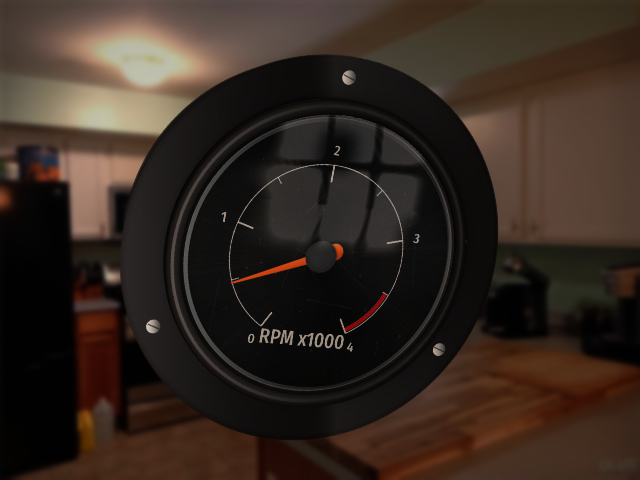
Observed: 500; rpm
